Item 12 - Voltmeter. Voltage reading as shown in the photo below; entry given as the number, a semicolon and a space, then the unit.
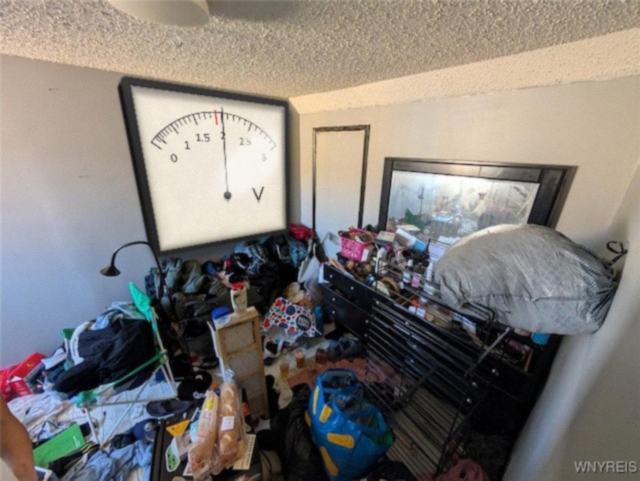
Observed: 2; V
